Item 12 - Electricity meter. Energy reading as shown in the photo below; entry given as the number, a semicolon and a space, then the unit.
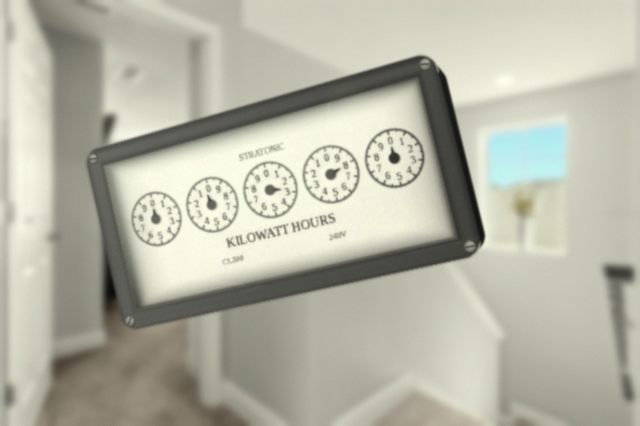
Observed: 280; kWh
